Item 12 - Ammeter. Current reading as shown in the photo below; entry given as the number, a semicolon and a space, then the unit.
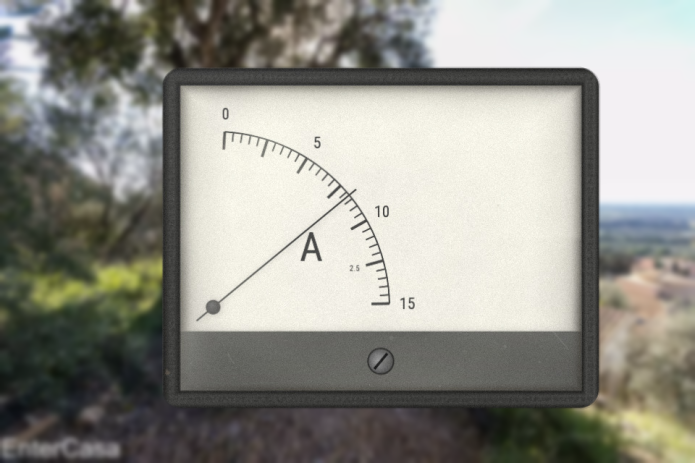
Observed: 8.25; A
